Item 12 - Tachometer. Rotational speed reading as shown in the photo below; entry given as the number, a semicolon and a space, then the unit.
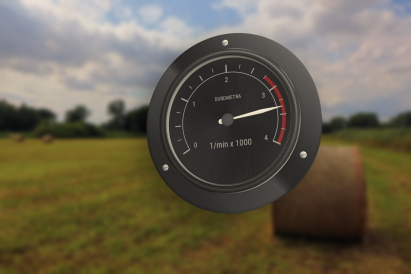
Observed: 3375; rpm
